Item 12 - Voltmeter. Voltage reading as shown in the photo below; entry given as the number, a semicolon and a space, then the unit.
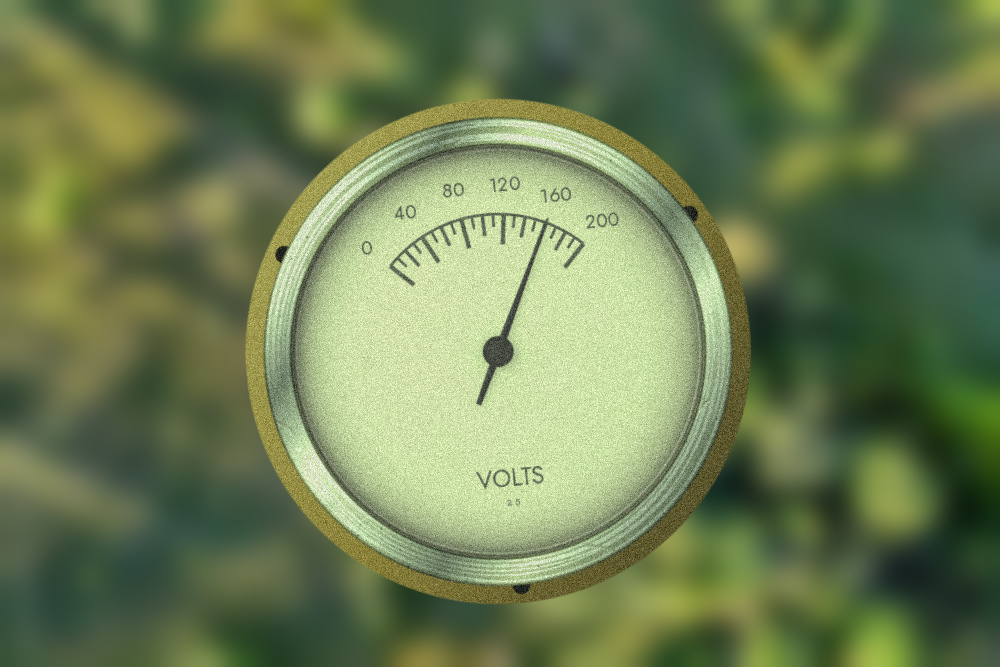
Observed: 160; V
